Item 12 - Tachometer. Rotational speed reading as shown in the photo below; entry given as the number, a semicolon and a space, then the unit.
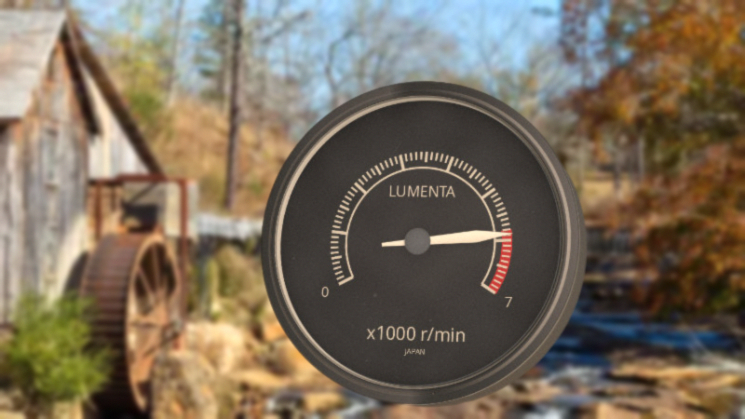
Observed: 5900; rpm
